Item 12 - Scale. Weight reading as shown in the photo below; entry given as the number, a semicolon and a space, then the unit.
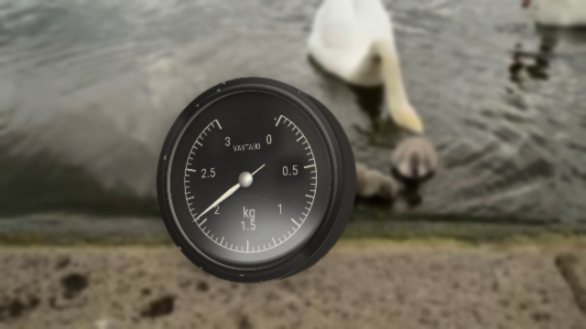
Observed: 2.05; kg
